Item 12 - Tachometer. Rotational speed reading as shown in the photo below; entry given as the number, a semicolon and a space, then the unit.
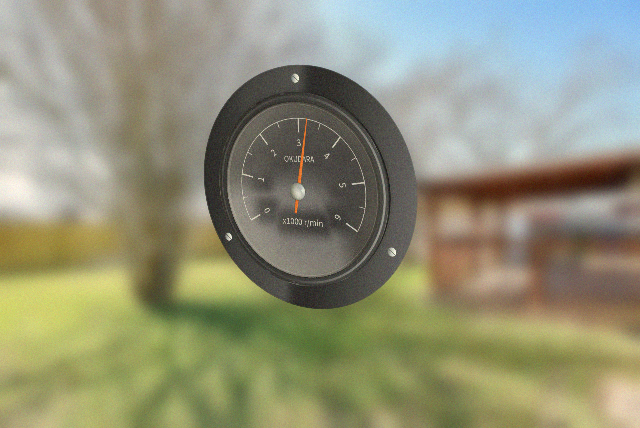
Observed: 3250; rpm
